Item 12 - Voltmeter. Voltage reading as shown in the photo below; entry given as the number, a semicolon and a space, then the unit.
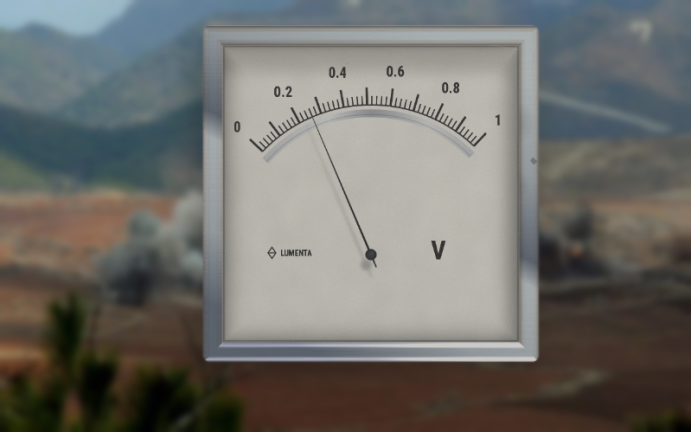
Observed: 0.26; V
